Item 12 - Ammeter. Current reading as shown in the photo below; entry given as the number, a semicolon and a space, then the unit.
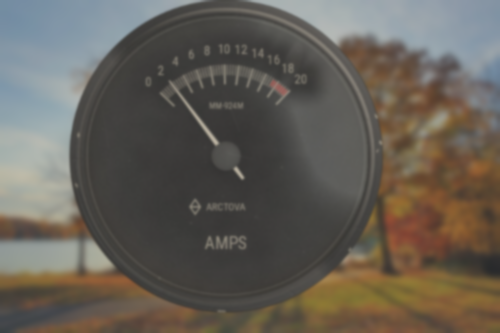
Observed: 2; A
